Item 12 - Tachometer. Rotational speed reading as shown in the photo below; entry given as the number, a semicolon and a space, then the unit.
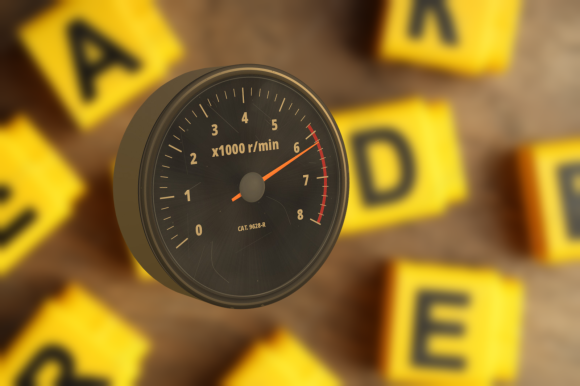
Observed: 6200; rpm
